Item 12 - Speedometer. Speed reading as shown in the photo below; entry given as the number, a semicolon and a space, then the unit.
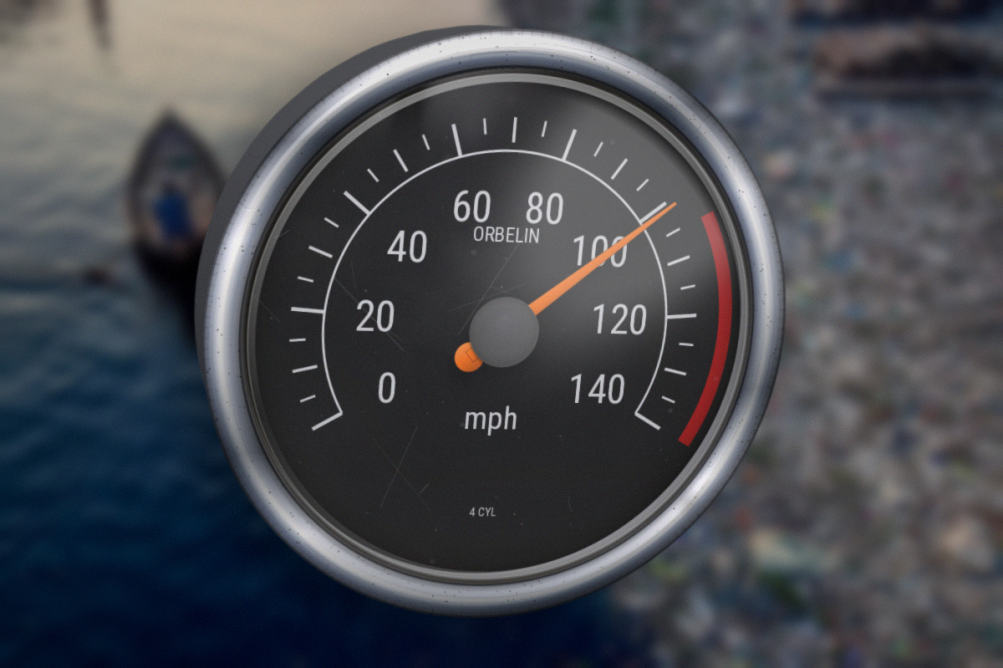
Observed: 100; mph
